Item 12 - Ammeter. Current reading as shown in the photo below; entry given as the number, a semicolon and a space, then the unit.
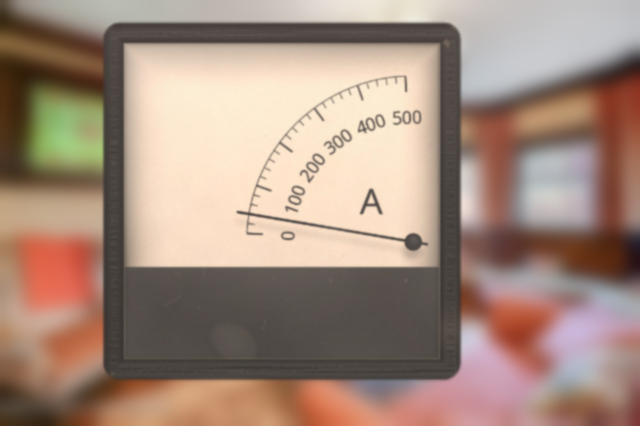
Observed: 40; A
